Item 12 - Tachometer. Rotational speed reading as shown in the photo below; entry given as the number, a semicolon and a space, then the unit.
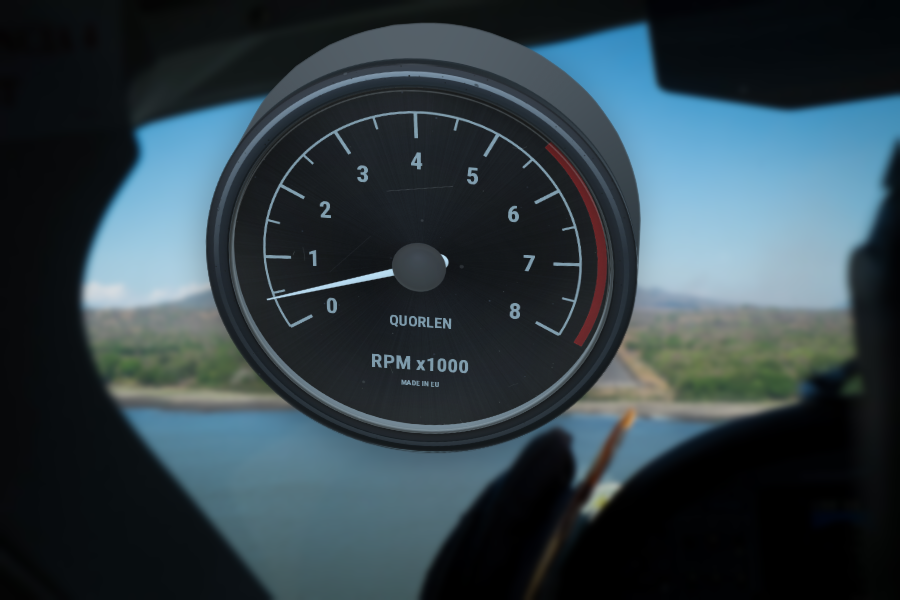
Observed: 500; rpm
